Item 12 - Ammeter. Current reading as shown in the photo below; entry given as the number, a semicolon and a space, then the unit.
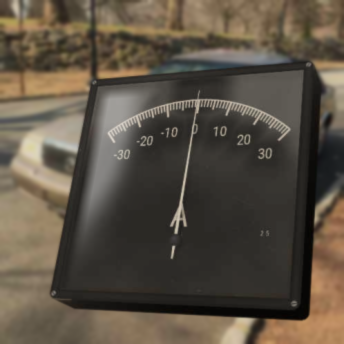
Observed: 0; A
